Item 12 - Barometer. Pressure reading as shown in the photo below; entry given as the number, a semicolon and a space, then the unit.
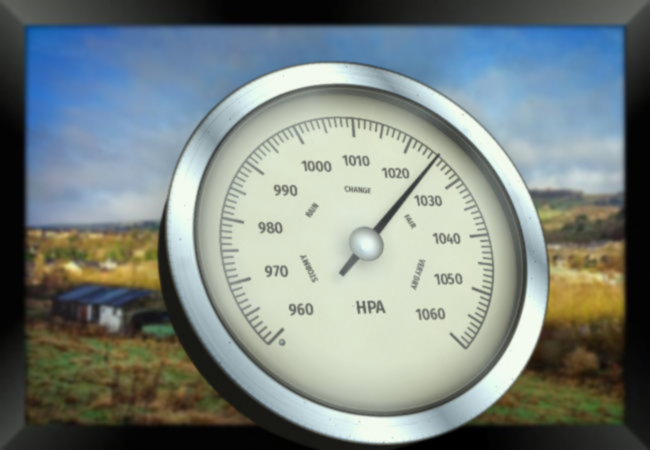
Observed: 1025; hPa
